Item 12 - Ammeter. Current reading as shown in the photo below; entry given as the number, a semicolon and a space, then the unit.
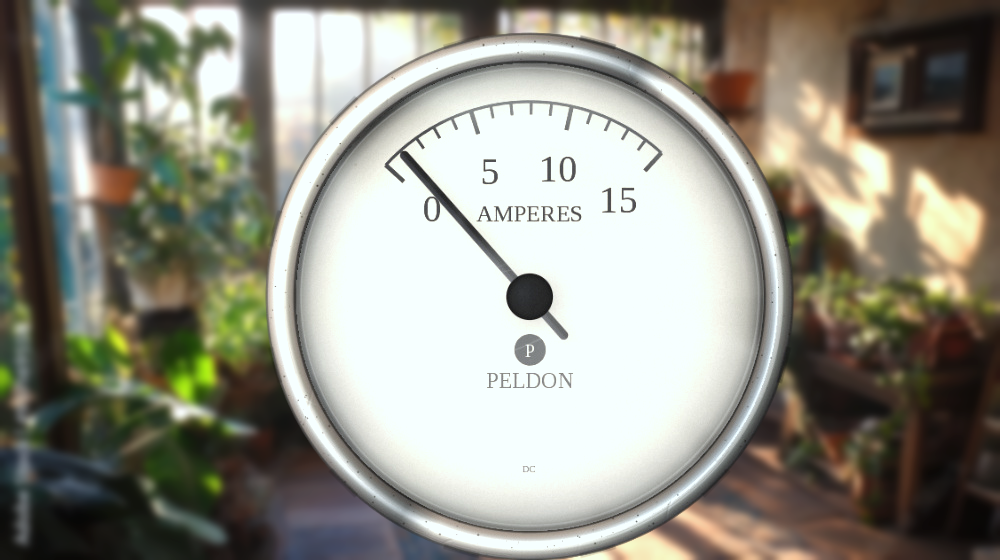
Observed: 1; A
